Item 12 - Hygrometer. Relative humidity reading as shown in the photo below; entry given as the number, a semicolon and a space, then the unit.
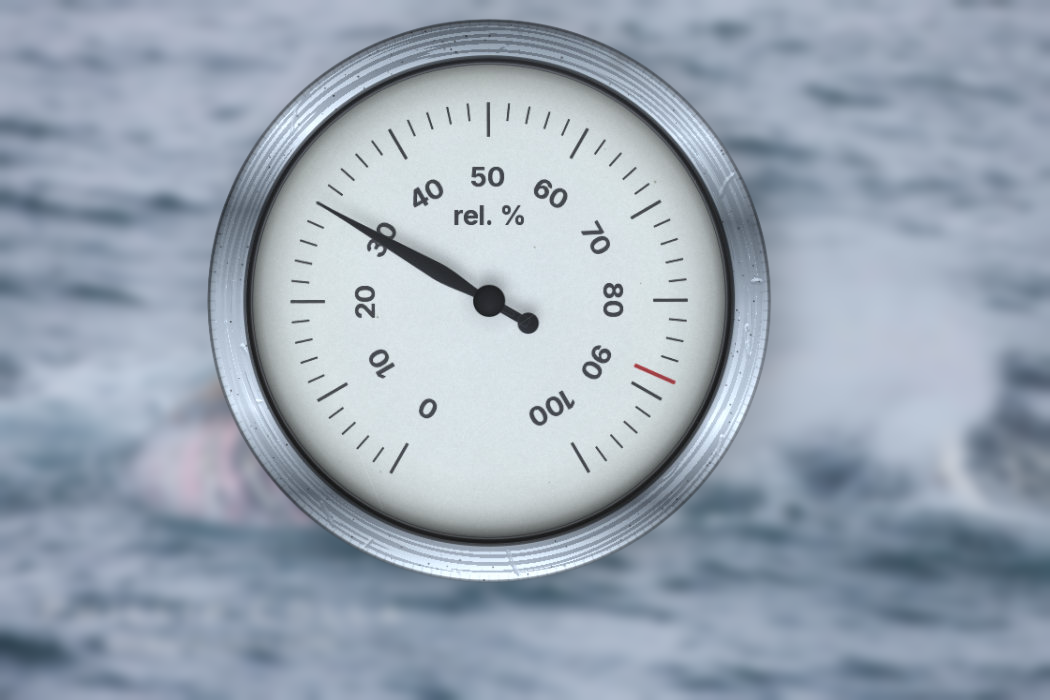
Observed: 30; %
